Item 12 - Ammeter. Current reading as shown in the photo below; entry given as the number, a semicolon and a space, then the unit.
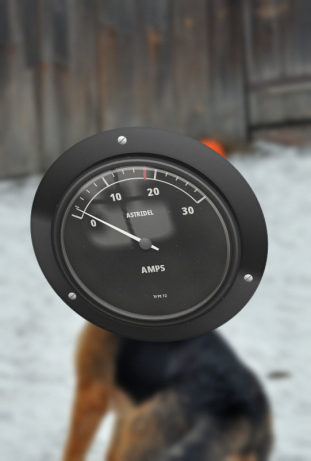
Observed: 2; A
